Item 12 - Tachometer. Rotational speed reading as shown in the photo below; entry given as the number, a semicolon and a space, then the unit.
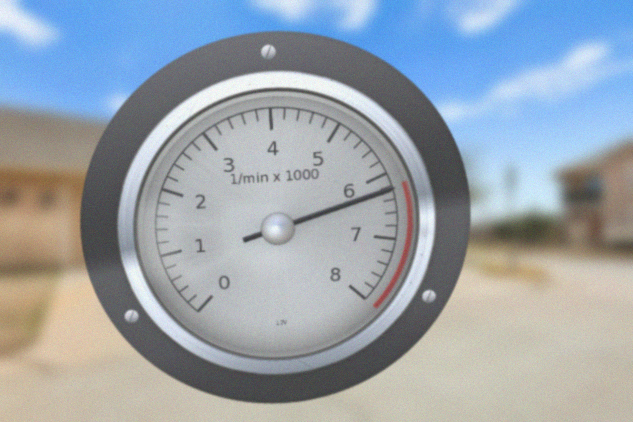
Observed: 6200; rpm
